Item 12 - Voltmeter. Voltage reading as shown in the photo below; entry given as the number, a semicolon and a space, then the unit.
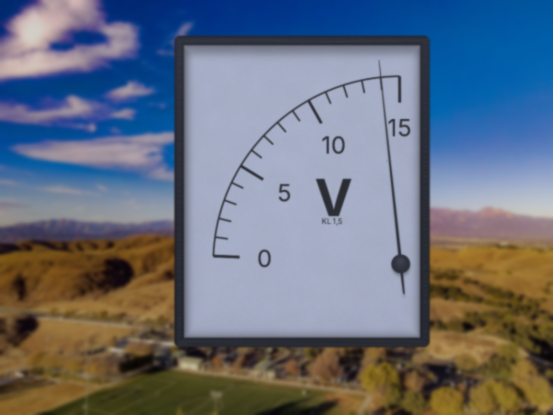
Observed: 14; V
